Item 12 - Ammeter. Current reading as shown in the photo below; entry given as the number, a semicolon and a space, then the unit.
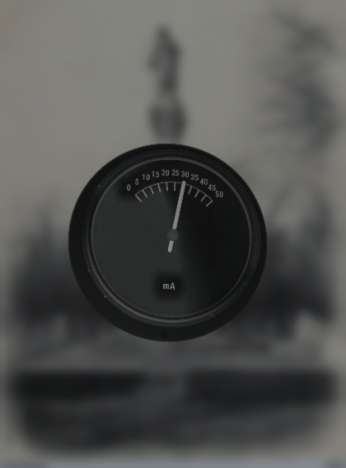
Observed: 30; mA
